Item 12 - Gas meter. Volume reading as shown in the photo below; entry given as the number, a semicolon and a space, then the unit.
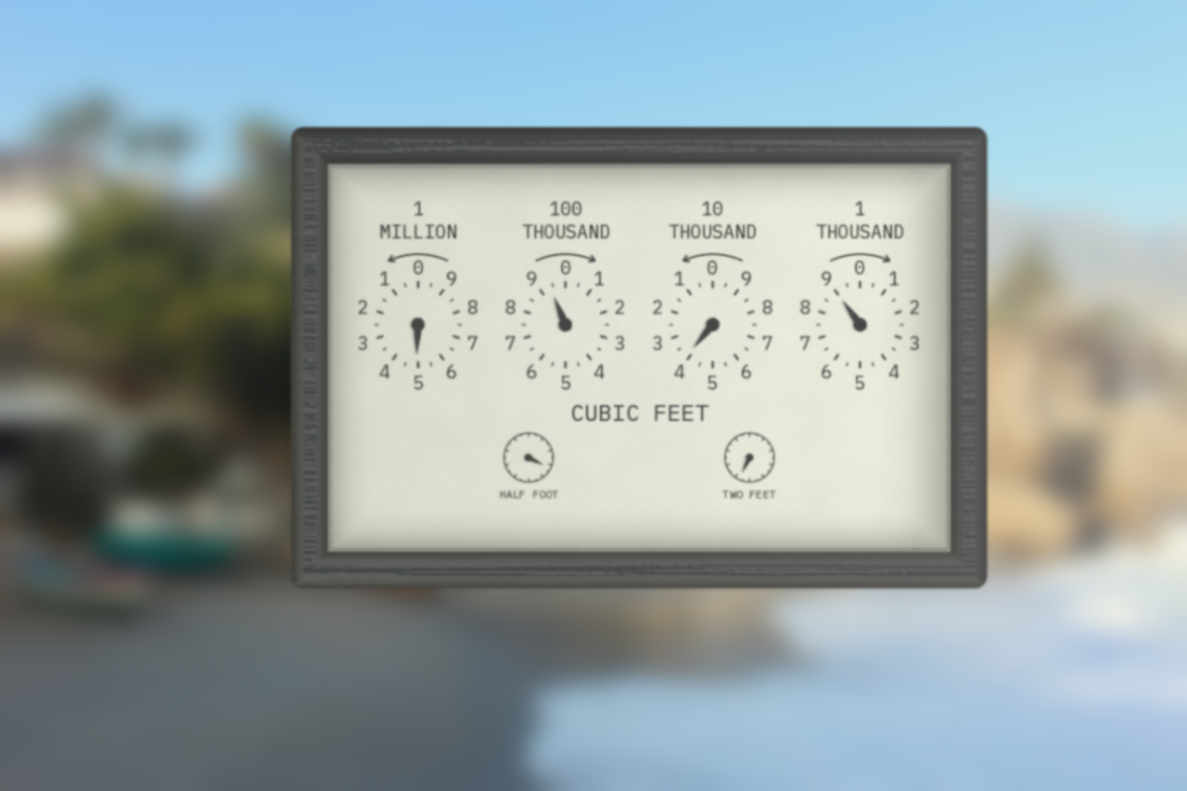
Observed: 493900; ft³
